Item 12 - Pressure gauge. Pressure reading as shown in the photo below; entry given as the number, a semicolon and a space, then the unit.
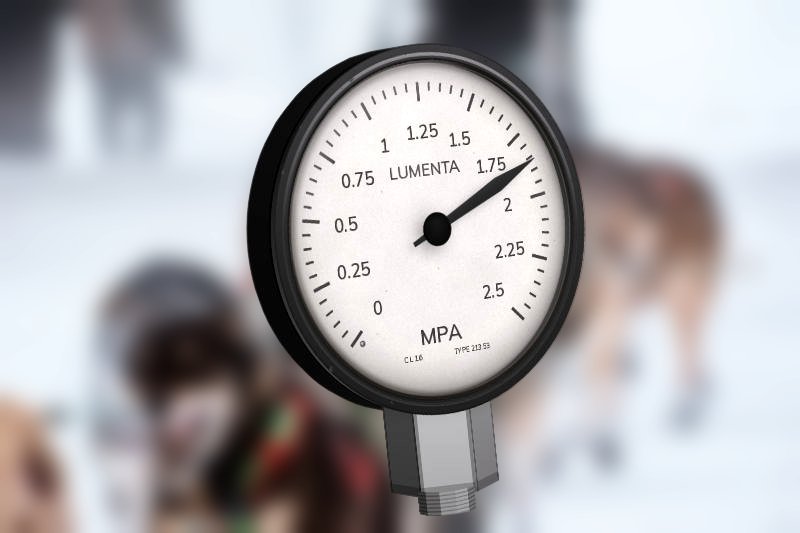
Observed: 1.85; MPa
